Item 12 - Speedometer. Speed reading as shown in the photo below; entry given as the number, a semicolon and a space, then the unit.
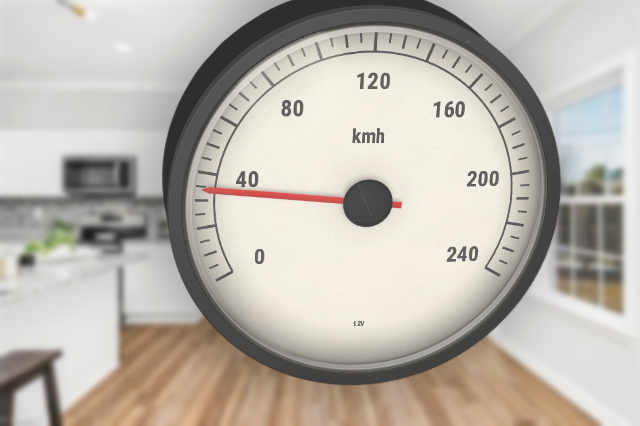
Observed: 35; km/h
